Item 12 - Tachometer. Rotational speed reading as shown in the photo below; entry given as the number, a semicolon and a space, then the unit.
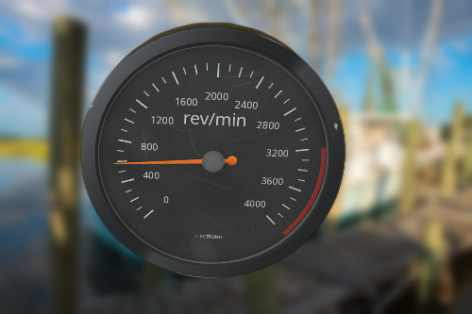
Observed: 600; rpm
